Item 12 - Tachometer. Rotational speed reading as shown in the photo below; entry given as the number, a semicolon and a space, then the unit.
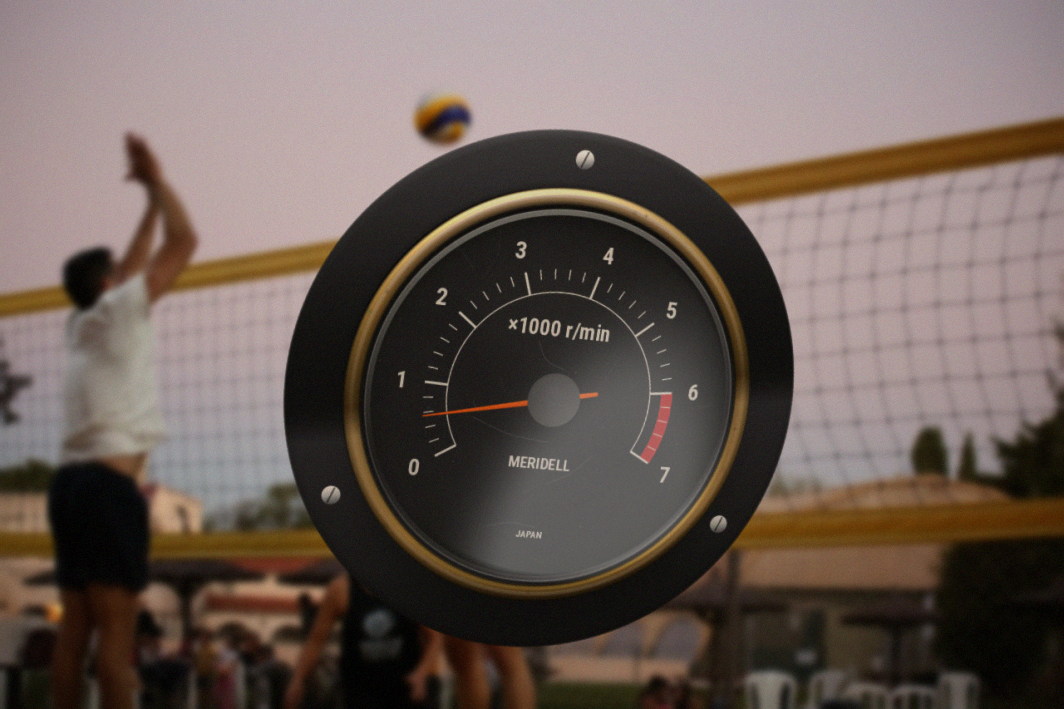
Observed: 600; rpm
